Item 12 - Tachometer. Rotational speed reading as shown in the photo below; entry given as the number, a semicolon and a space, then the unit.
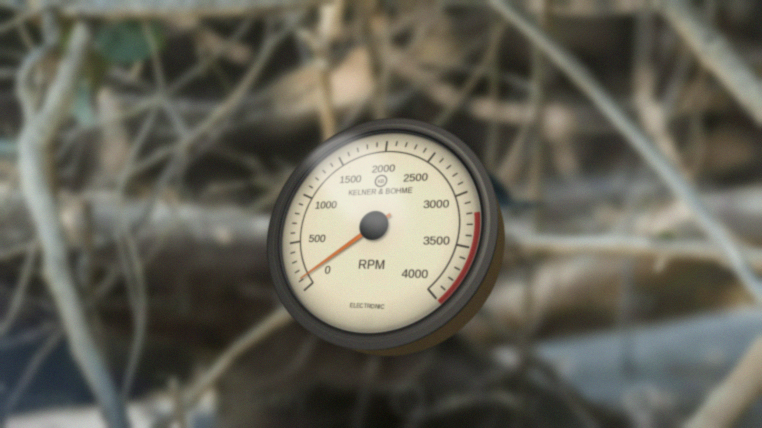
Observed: 100; rpm
